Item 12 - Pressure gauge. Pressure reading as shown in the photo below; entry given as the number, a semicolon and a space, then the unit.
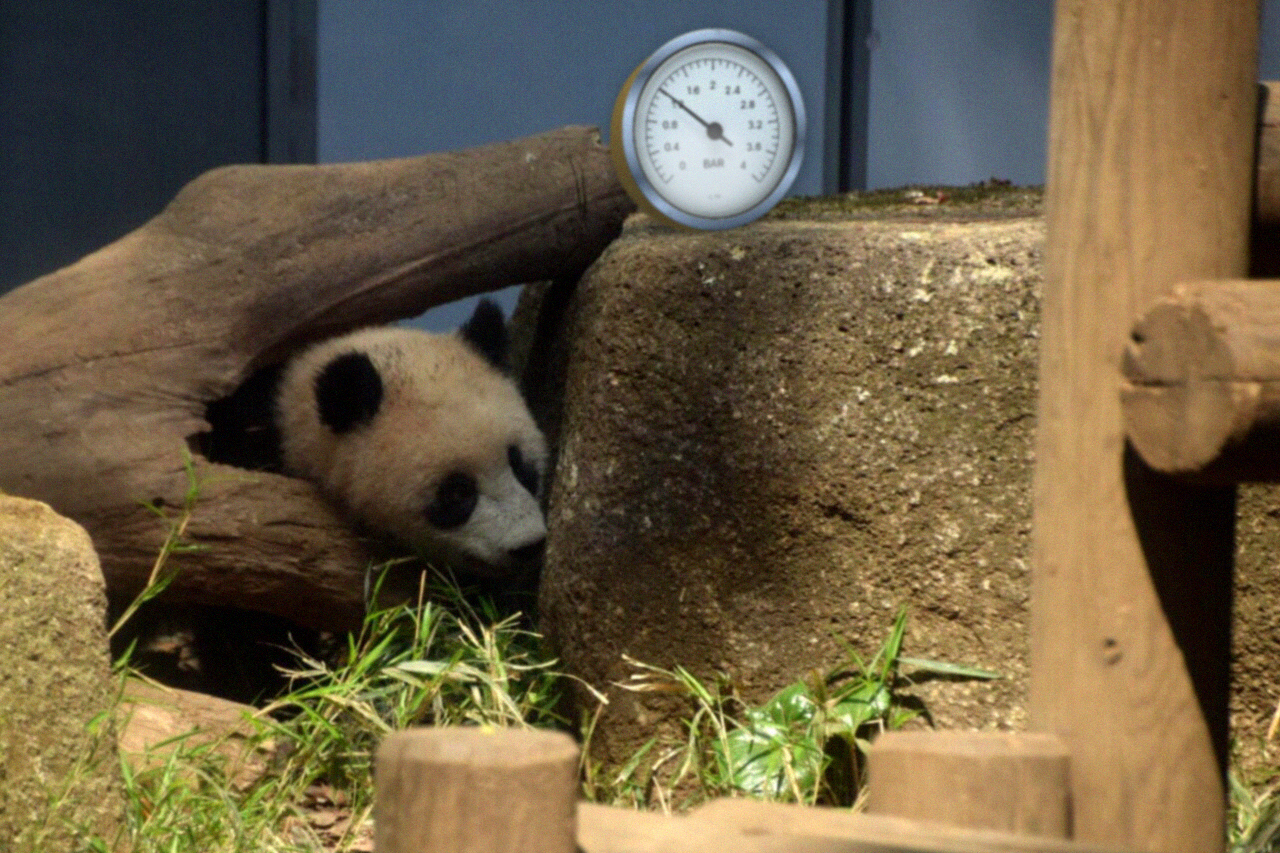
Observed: 1.2; bar
